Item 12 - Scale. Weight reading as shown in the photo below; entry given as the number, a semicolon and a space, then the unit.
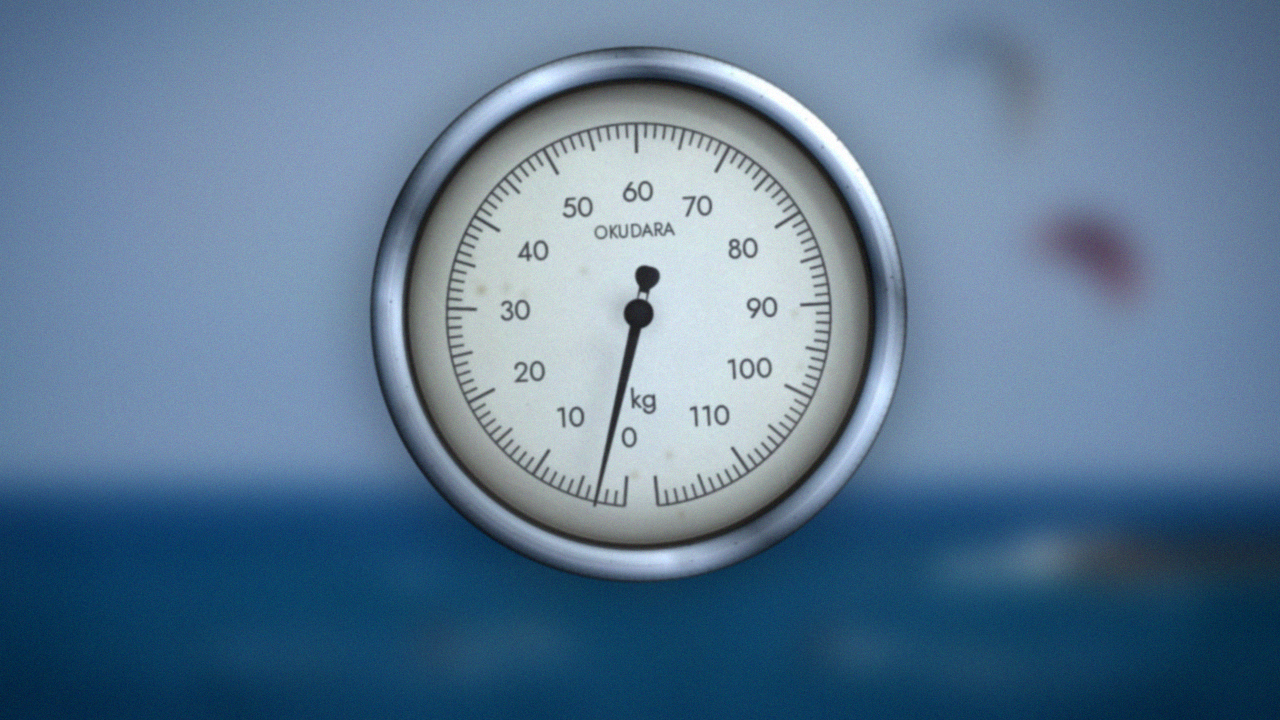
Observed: 3; kg
